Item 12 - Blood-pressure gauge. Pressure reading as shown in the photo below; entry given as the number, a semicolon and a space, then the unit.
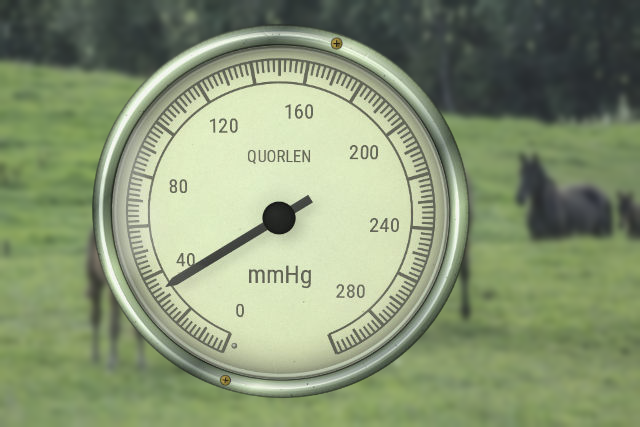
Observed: 34; mmHg
